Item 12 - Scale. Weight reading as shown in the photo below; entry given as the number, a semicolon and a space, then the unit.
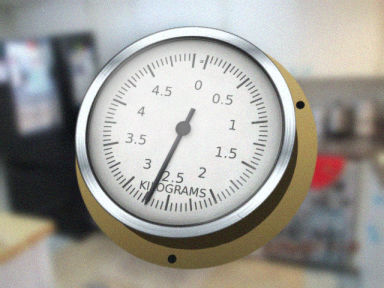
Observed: 2.7; kg
